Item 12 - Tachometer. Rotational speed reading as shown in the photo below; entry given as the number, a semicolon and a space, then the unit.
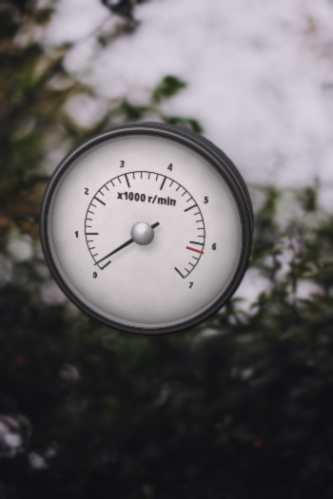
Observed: 200; rpm
